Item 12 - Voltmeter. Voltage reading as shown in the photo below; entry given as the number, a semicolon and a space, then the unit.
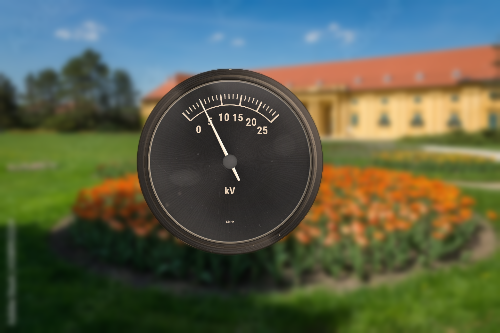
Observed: 5; kV
